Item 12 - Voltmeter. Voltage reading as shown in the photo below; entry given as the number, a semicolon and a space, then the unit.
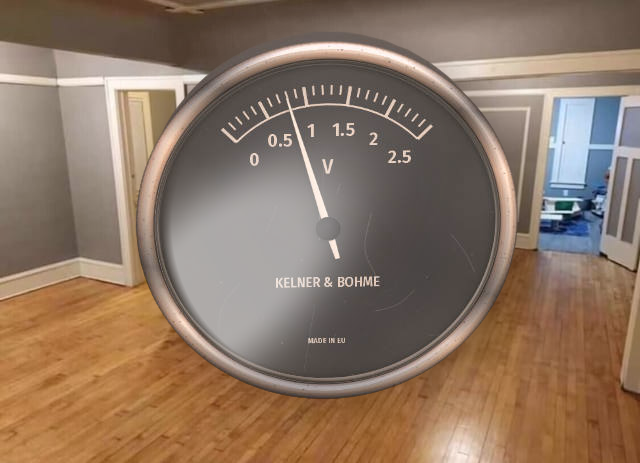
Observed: 0.8; V
